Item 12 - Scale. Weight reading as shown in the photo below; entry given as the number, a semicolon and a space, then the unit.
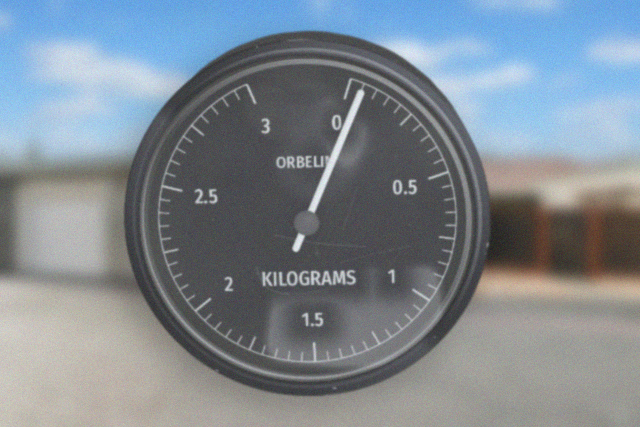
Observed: 0.05; kg
